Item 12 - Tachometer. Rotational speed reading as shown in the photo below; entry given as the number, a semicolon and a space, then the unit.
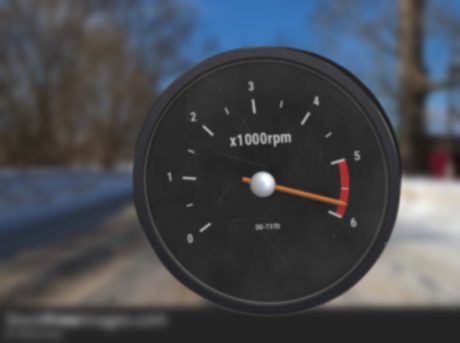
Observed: 5750; rpm
